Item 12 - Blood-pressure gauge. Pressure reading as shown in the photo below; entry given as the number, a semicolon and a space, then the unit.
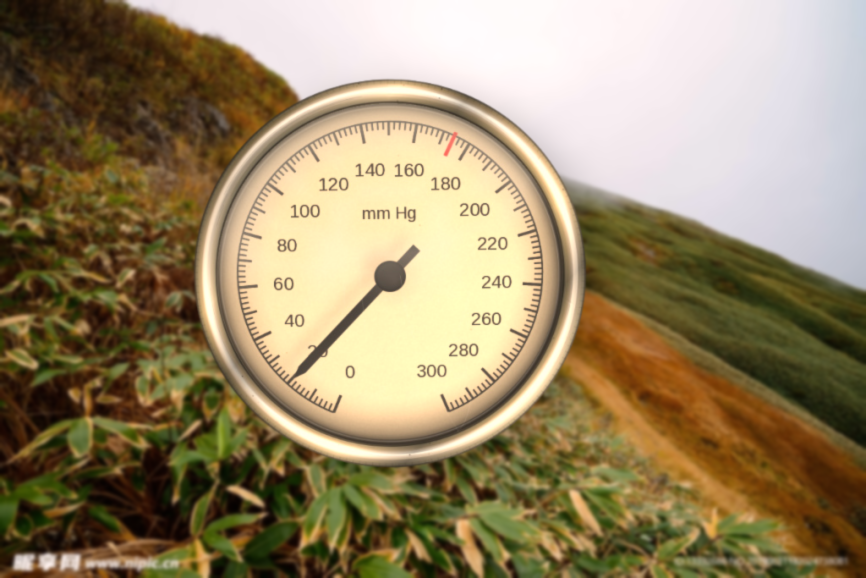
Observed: 20; mmHg
